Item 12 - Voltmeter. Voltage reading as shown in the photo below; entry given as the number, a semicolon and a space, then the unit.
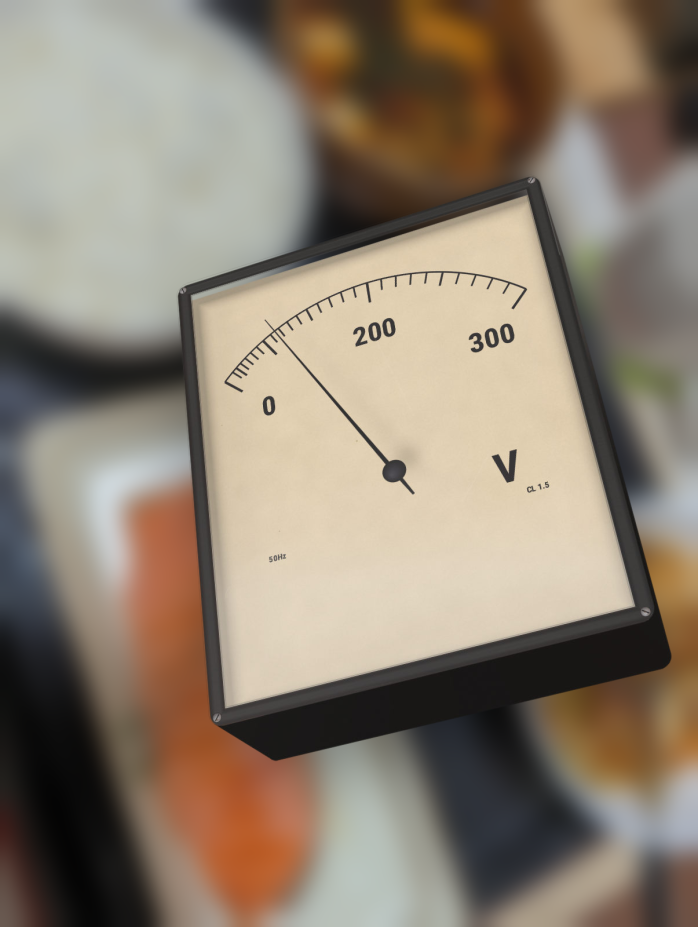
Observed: 115; V
